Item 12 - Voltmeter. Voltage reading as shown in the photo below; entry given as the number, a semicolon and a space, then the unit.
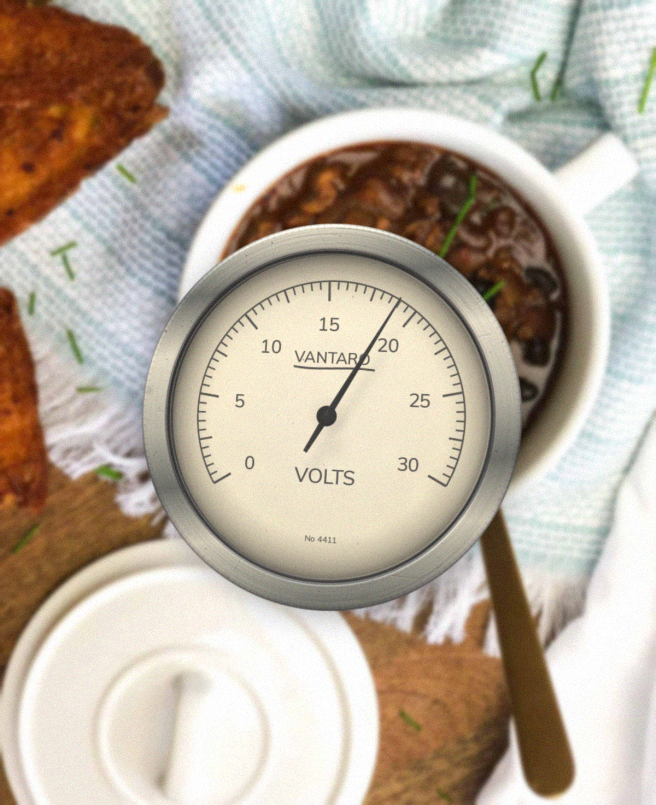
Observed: 19; V
